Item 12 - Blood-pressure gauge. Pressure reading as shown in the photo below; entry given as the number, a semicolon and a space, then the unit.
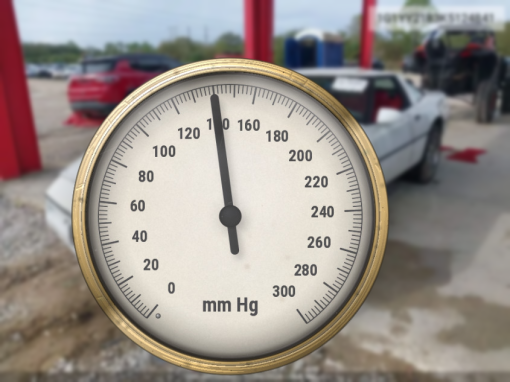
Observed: 140; mmHg
